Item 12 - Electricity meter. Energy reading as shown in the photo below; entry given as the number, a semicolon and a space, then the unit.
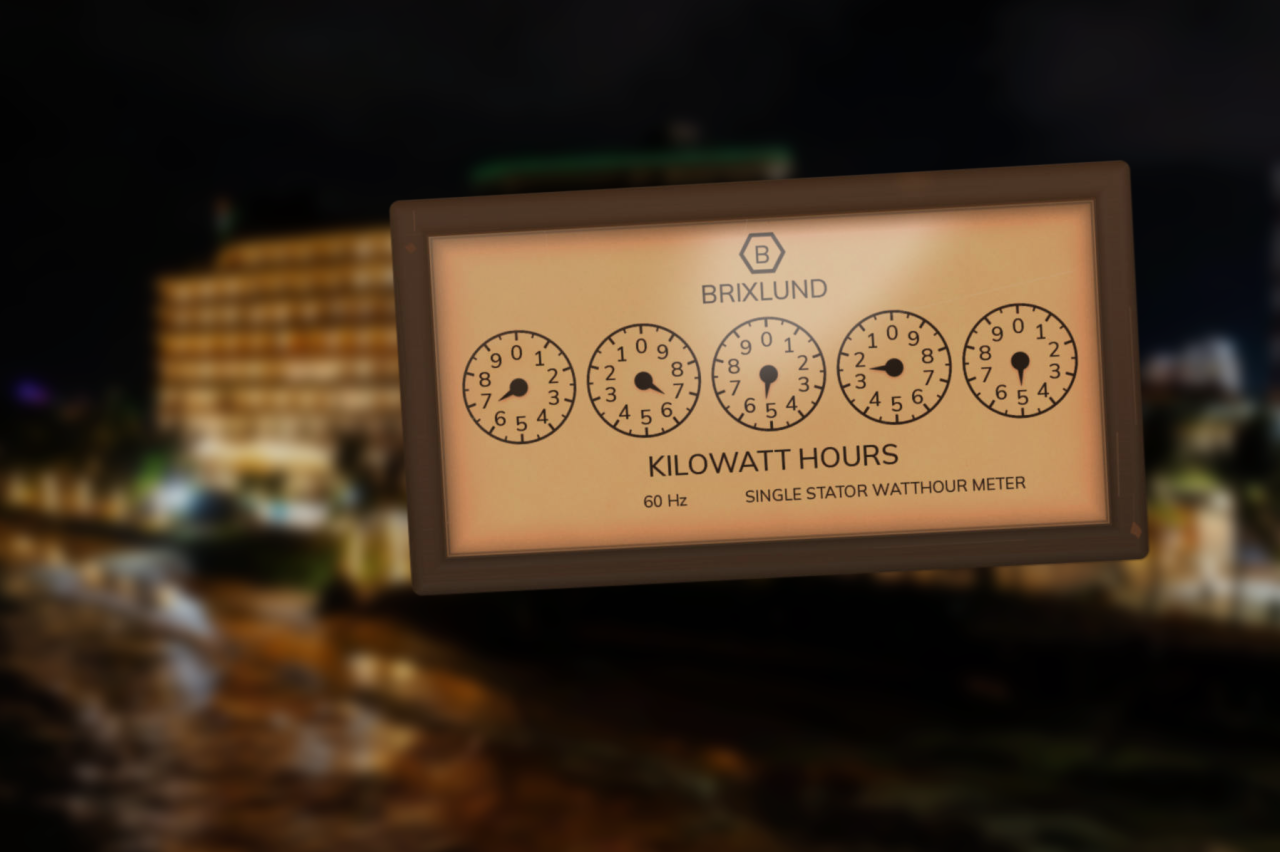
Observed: 66525; kWh
